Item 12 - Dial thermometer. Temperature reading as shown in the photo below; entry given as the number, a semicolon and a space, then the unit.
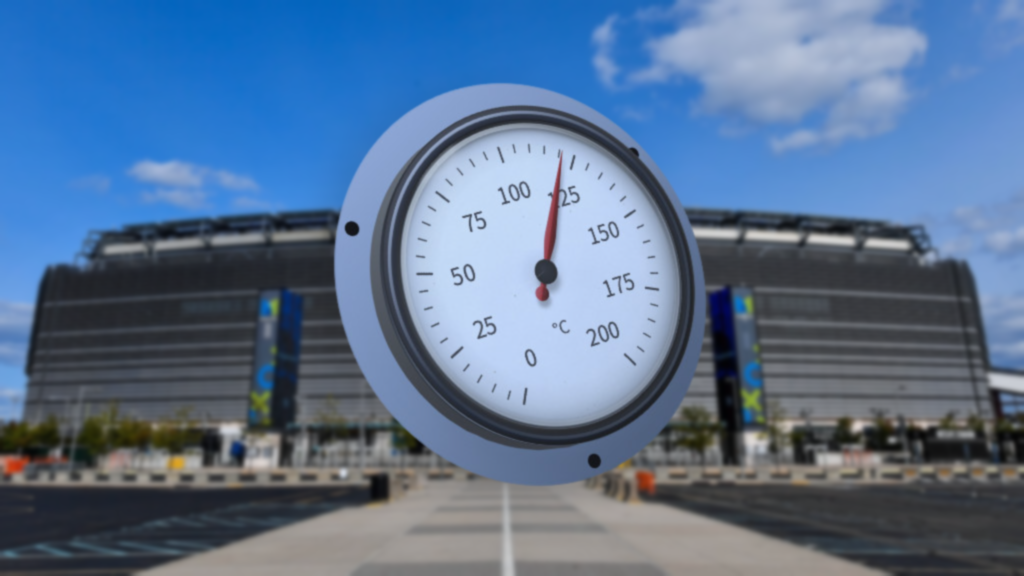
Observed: 120; °C
